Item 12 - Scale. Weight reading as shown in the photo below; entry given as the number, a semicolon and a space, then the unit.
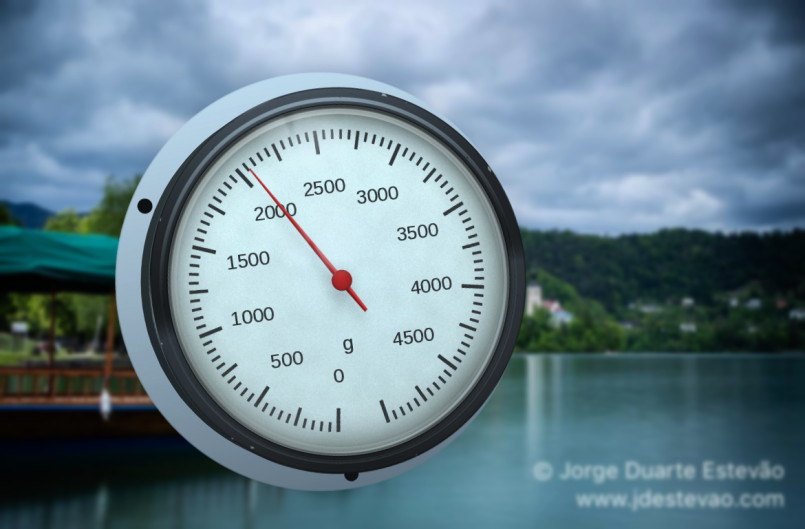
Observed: 2050; g
